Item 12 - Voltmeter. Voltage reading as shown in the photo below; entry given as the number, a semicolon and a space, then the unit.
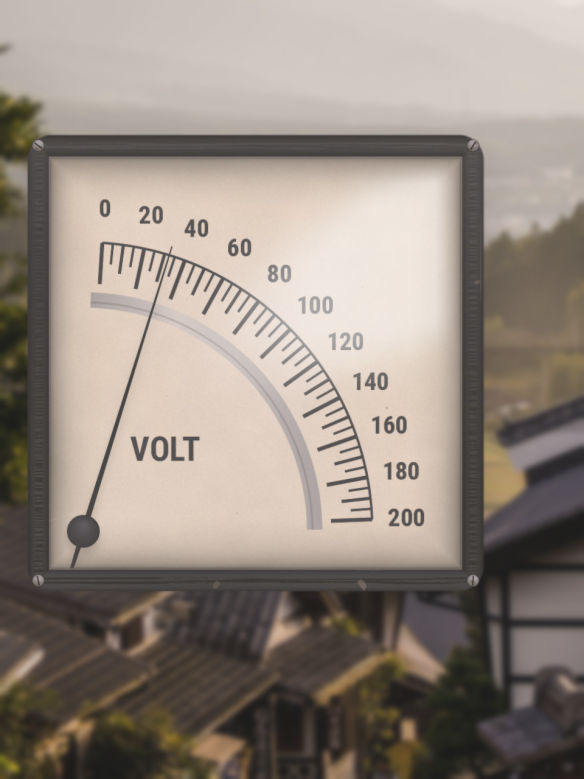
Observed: 32.5; V
